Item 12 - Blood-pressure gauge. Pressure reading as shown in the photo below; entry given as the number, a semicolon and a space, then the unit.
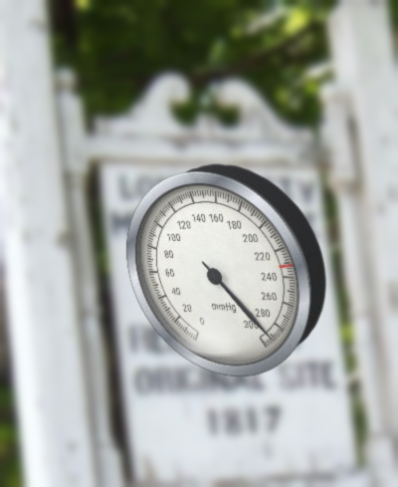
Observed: 290; mmHg
